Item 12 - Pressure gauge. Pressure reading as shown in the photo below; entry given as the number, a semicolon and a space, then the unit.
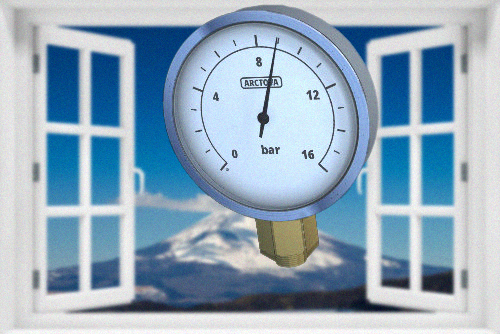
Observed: 9; bar
